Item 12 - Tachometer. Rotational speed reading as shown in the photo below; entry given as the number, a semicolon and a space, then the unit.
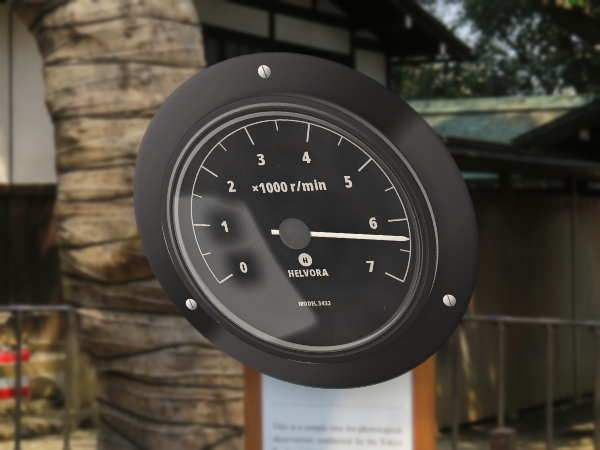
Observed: 6250; rpm
